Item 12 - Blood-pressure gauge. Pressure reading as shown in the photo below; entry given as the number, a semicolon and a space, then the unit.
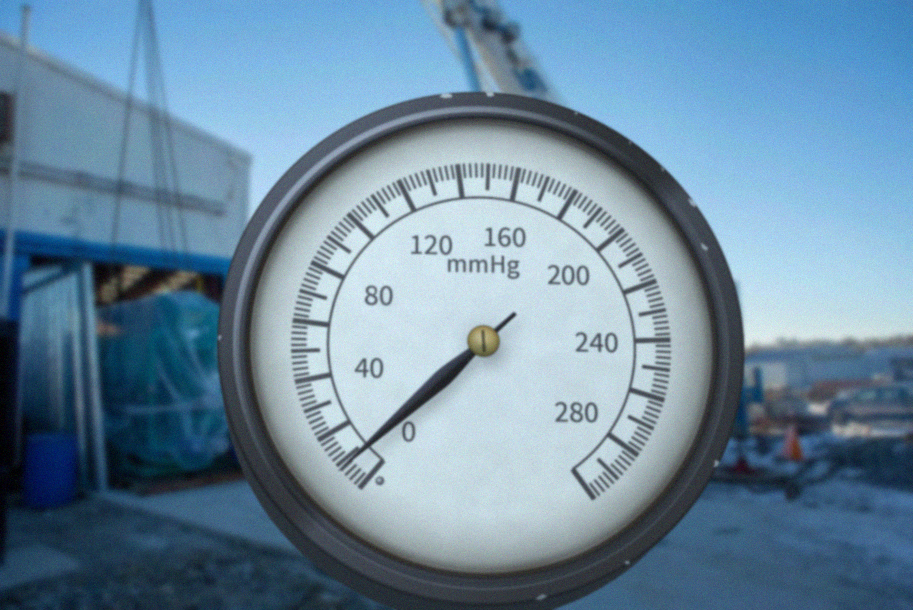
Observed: 8; mmHg
